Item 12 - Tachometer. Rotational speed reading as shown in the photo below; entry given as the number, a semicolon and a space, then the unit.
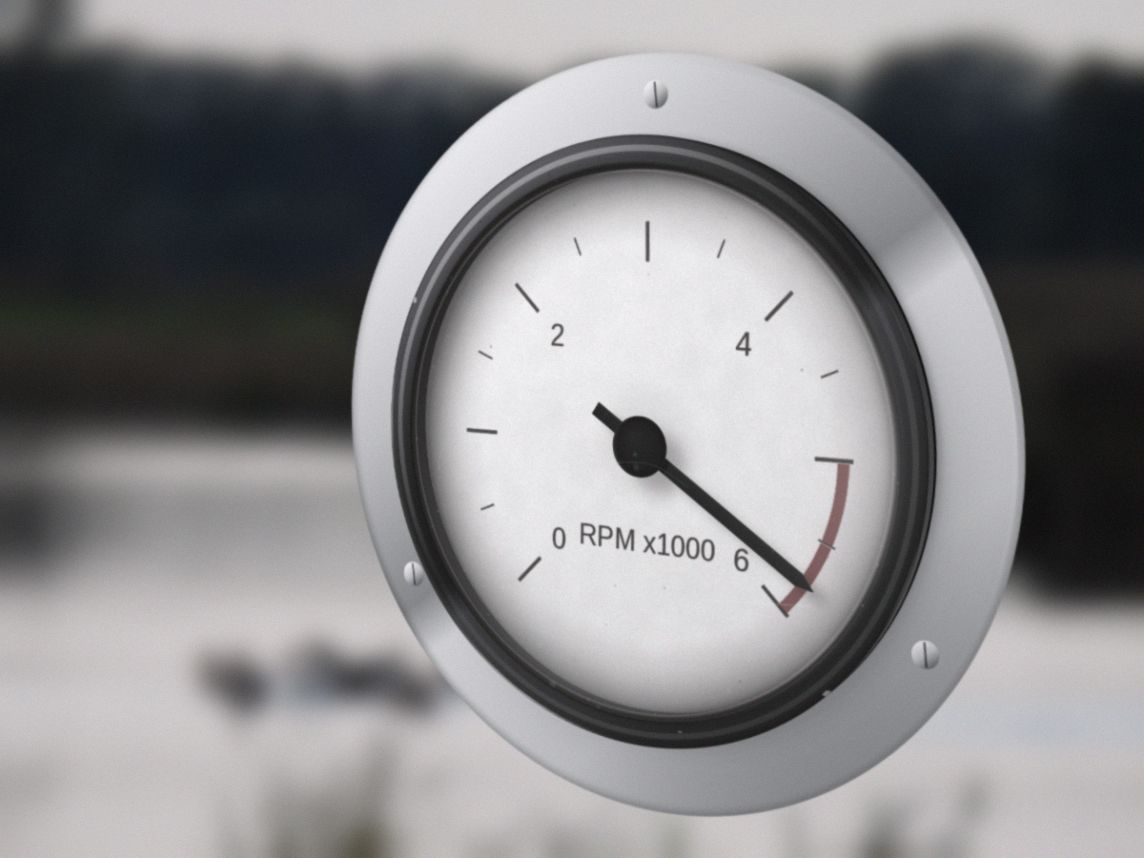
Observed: 5750; rpm
